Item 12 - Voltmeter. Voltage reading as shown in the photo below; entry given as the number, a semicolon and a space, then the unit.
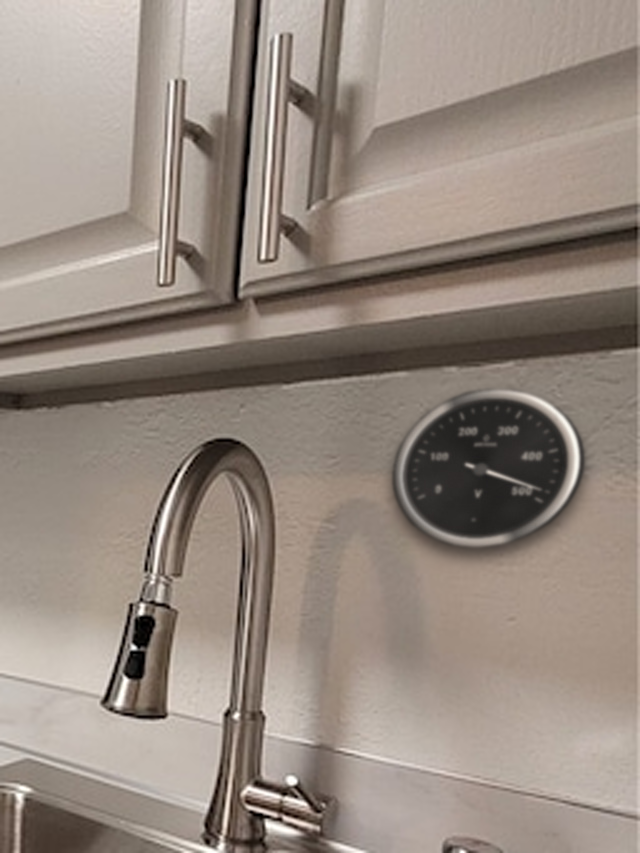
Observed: 480; V
